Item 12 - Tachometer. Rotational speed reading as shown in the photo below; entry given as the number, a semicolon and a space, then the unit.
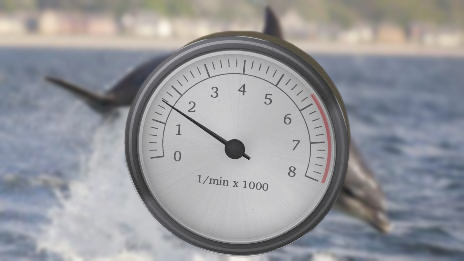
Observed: 1600; rpm
